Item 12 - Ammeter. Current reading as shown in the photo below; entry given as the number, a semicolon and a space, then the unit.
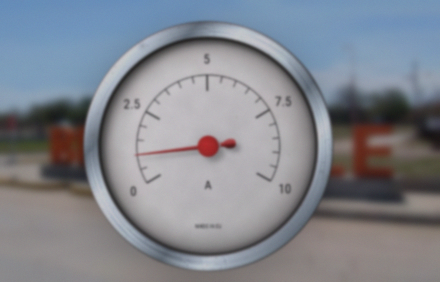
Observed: 1; A
